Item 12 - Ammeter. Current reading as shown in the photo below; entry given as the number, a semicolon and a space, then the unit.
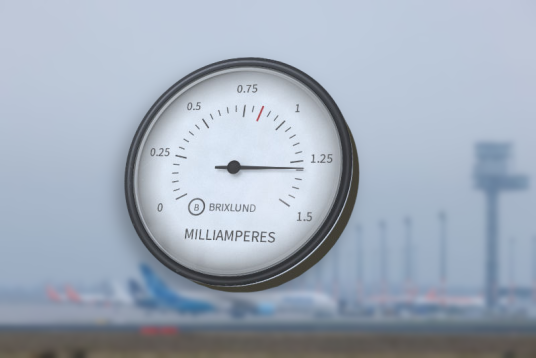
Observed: 1.3; mA
